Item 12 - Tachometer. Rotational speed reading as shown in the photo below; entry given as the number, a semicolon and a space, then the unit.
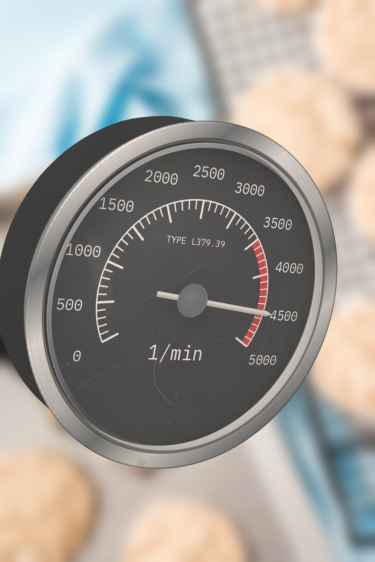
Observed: 4500; rpm
